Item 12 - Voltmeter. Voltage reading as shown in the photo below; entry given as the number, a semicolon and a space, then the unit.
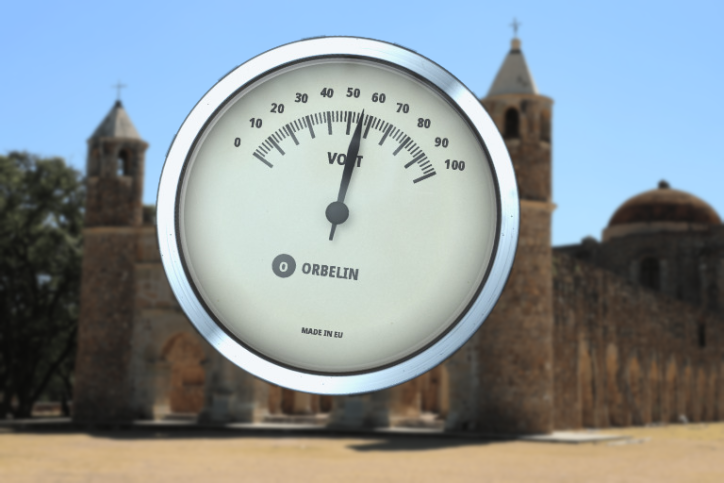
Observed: 56; V
